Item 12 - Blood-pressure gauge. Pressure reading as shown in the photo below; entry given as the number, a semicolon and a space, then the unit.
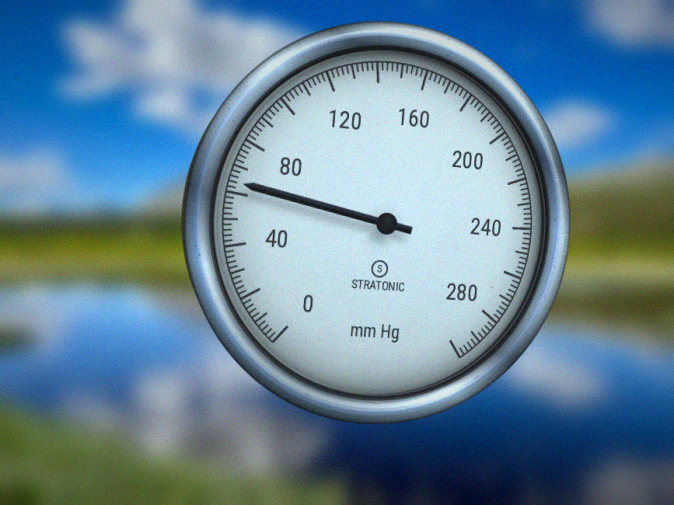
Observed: 64; mmHg
